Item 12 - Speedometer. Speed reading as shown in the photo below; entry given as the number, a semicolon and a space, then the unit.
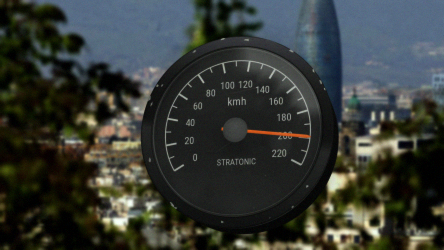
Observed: 200; km/h
